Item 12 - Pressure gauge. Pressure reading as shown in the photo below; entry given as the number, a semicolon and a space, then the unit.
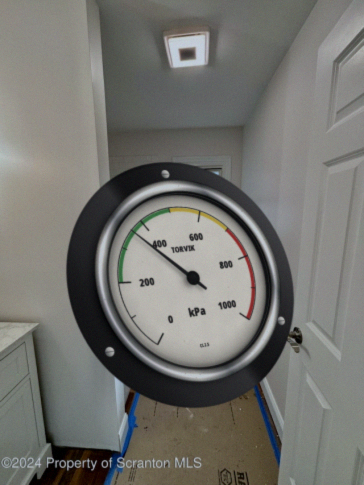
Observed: 350; kPa
